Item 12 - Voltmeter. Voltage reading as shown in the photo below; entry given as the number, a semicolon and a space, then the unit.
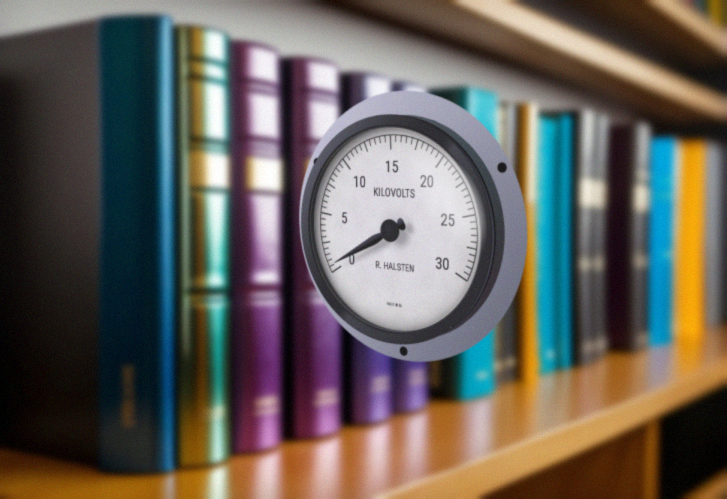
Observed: 0.5; kV
